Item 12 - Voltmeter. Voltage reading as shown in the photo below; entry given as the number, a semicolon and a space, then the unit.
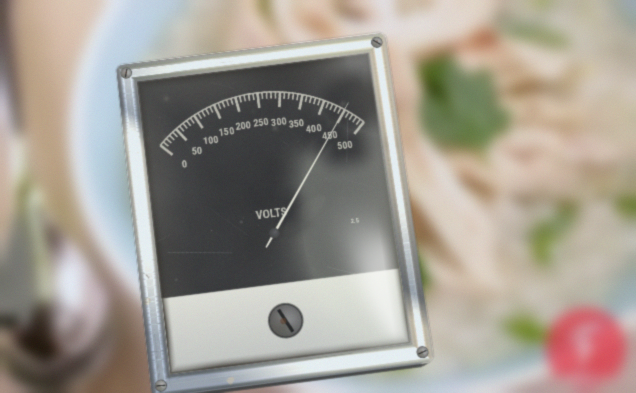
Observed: 450; V
